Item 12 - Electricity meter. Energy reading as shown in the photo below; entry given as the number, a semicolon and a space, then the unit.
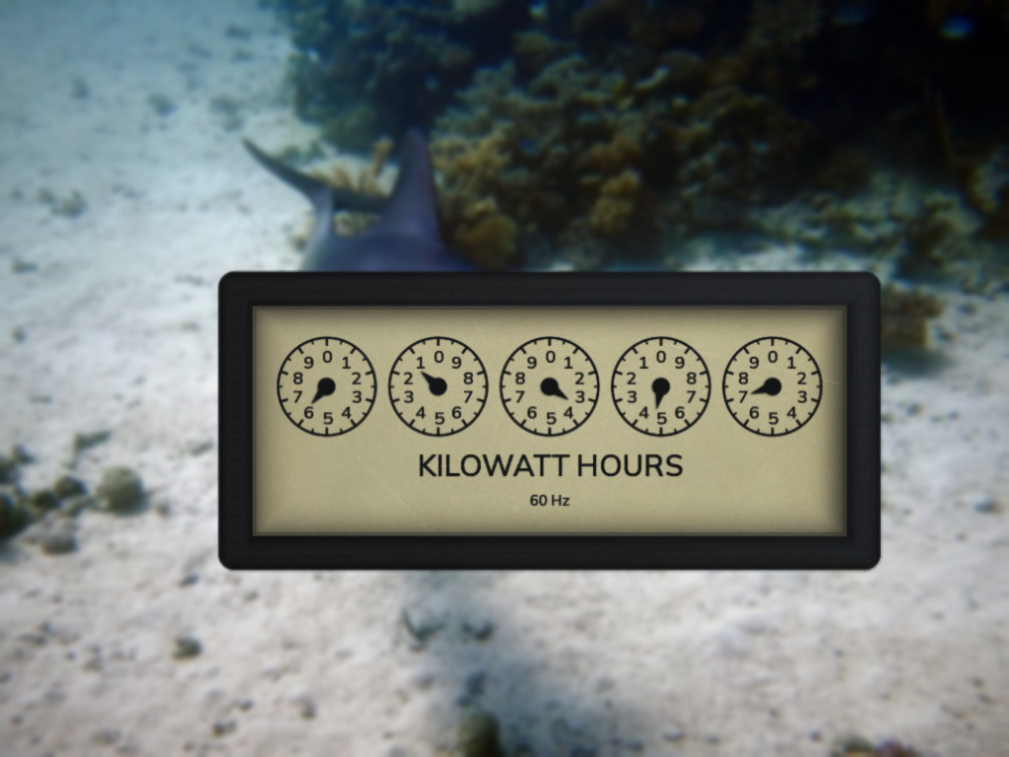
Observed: 61347; kWh
